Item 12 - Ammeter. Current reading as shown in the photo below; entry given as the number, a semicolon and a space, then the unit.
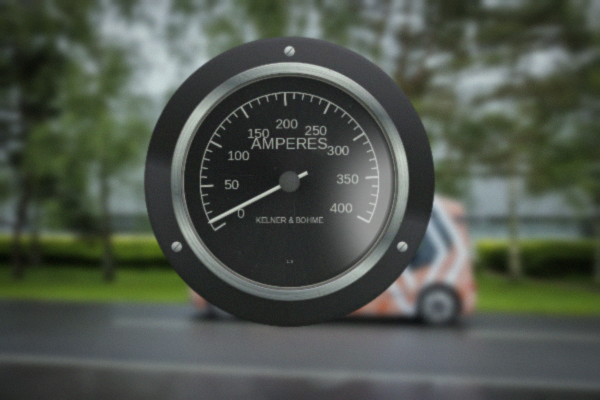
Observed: 10; A
